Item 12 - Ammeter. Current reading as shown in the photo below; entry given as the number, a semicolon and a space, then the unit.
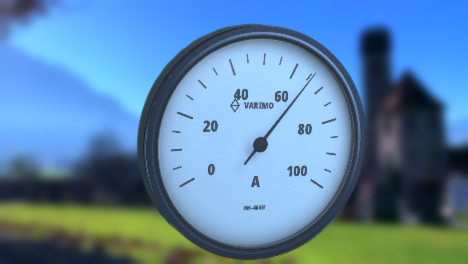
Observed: 65; A
